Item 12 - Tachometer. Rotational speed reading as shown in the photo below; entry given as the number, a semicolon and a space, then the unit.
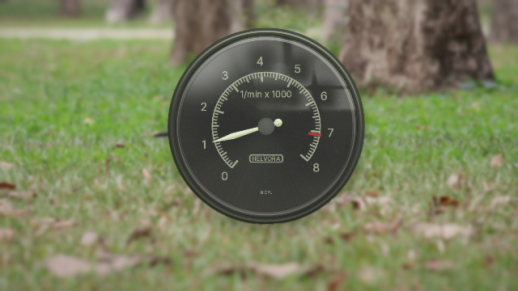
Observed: 1000; rpm
